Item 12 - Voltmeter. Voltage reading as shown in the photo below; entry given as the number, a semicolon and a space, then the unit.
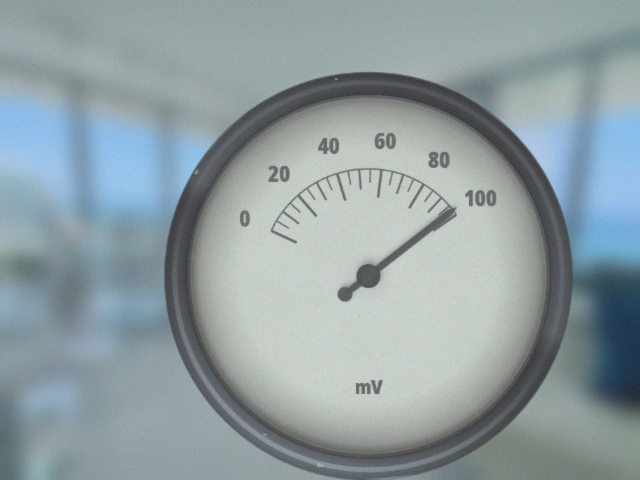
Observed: 97.5; mV
